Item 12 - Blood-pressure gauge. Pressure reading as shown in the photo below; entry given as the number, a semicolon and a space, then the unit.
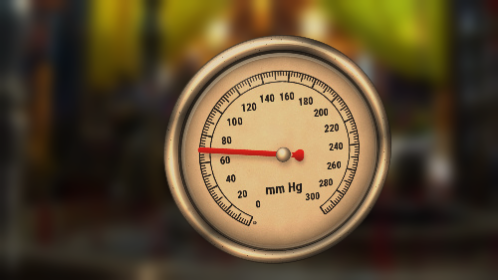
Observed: 70; mmHg
